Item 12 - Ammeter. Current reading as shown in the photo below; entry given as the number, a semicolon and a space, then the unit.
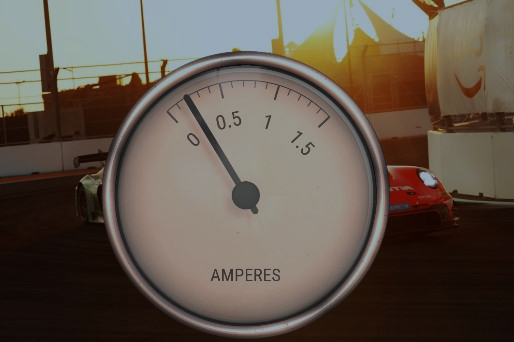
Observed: 0.2; A
